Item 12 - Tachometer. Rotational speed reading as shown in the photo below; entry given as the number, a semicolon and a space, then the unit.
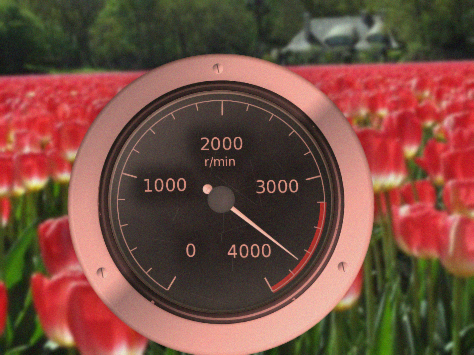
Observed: 3700; rpm
